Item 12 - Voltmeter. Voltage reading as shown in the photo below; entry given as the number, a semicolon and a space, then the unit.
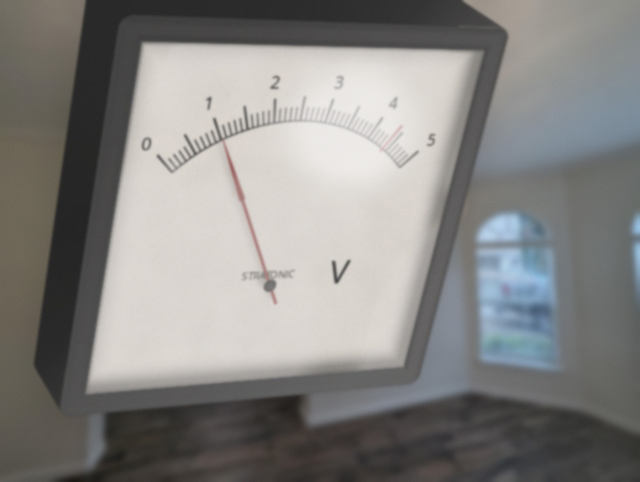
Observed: 1; V
